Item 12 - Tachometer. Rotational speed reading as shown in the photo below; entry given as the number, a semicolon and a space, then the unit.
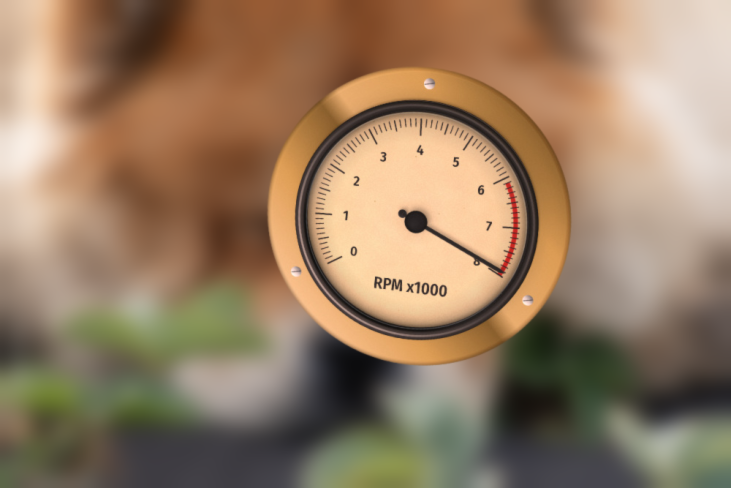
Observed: 7900; rpm
